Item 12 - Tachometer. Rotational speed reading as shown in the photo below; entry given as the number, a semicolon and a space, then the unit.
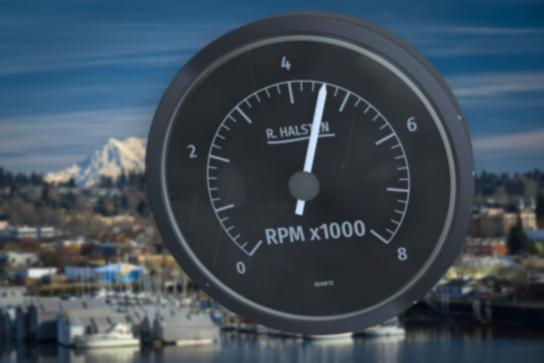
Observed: 4600; rpm
